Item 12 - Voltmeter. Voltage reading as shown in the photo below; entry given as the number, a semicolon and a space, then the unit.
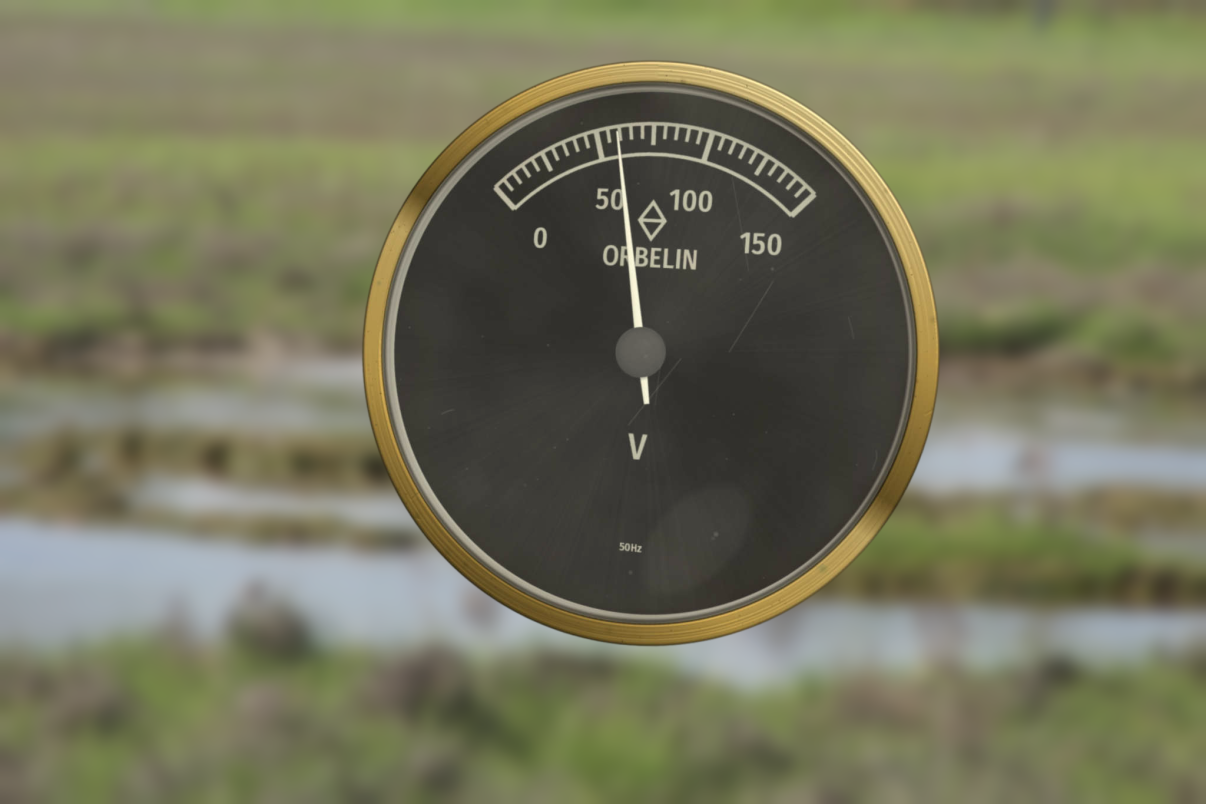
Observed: 60; V
